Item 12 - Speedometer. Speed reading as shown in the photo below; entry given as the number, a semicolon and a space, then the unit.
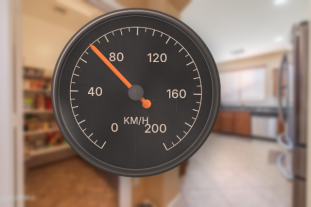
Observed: 70; km/h
